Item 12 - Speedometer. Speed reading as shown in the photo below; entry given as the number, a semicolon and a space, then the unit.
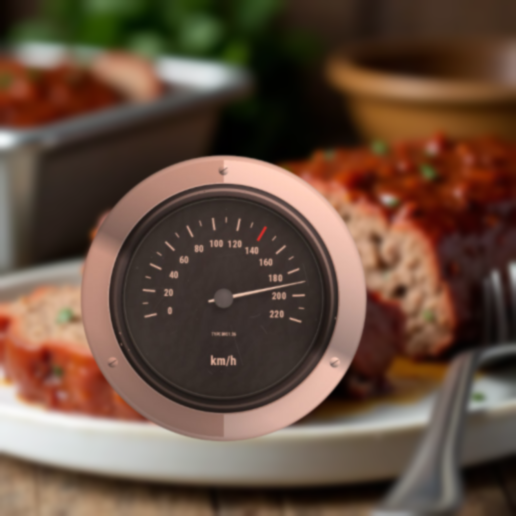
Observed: 190; km/h
